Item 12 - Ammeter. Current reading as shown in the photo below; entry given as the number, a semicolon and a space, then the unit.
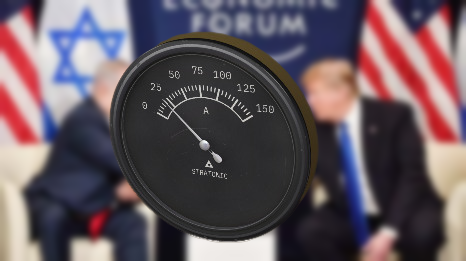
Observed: 25; A
